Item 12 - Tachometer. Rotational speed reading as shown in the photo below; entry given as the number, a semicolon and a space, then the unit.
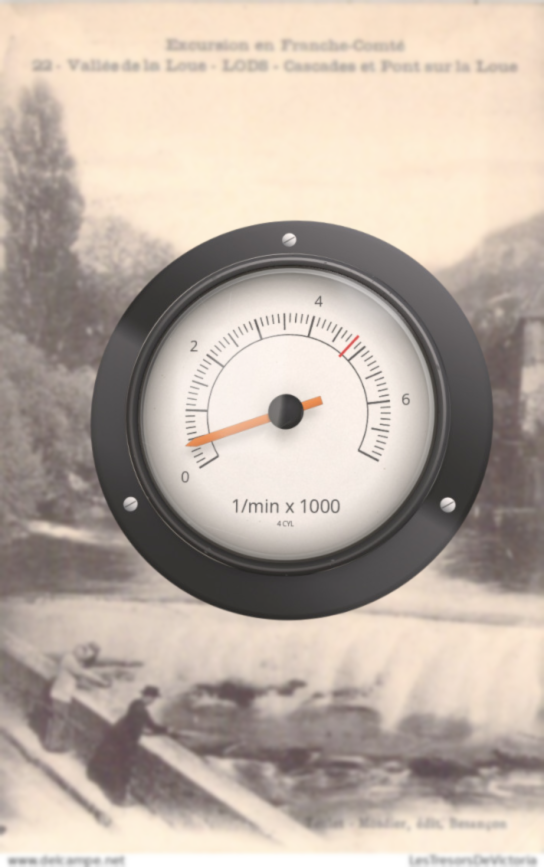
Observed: 400; rpm
